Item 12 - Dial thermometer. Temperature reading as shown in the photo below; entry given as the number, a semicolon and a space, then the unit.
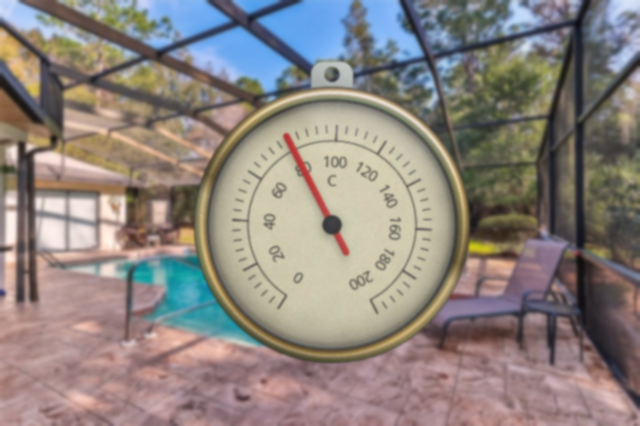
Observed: 80; °C
